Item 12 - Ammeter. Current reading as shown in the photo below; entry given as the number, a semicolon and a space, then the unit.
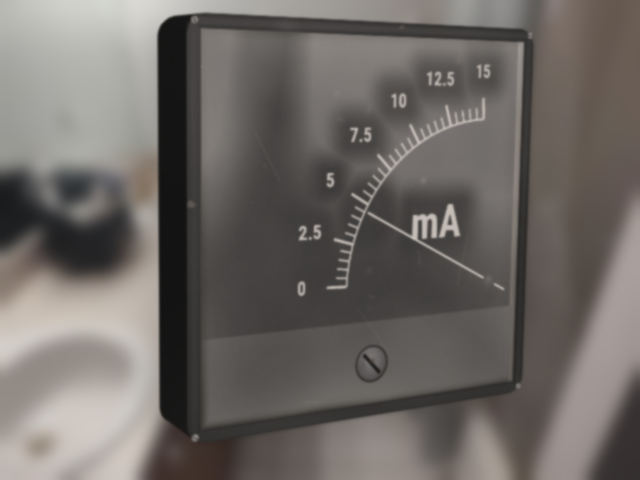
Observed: 4.5; mA
